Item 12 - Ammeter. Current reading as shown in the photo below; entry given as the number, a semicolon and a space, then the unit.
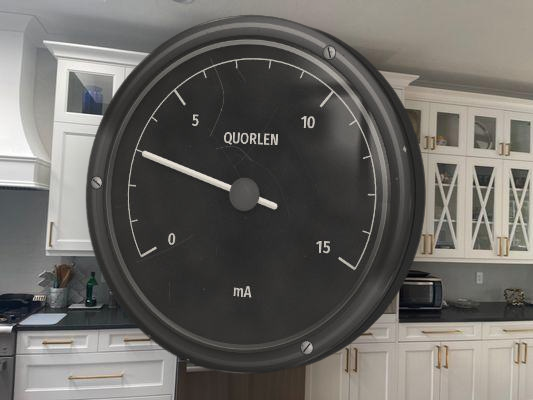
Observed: 3; mA
